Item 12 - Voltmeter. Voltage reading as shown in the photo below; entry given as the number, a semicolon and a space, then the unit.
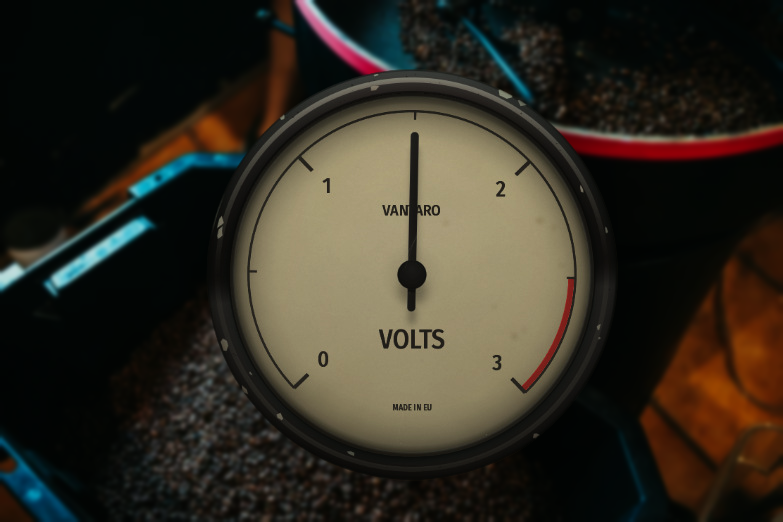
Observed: 1.5; V
